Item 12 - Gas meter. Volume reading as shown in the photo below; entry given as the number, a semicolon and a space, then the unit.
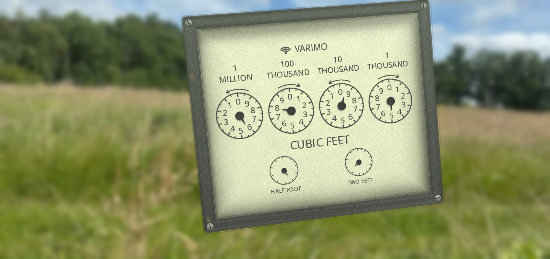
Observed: 579500; ft³
